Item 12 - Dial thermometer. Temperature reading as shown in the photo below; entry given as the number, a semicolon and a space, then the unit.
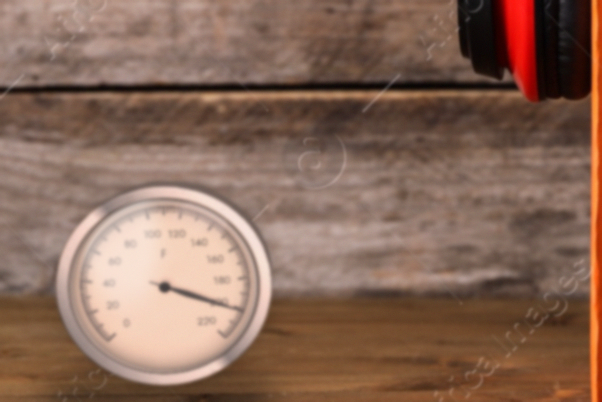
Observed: 200; °F
